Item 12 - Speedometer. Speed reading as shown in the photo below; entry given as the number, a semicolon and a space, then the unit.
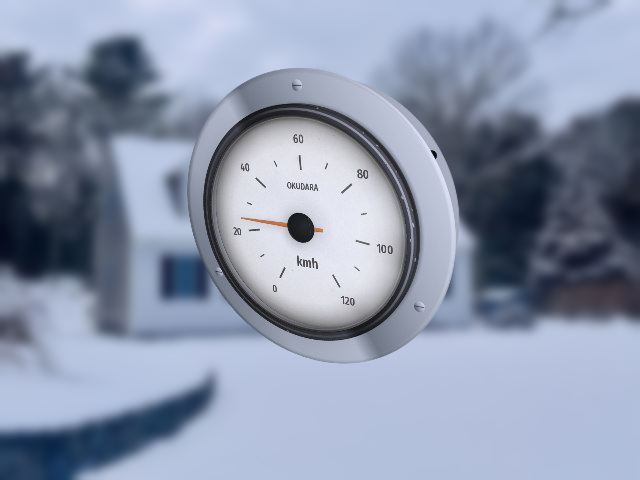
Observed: 25; km/h
